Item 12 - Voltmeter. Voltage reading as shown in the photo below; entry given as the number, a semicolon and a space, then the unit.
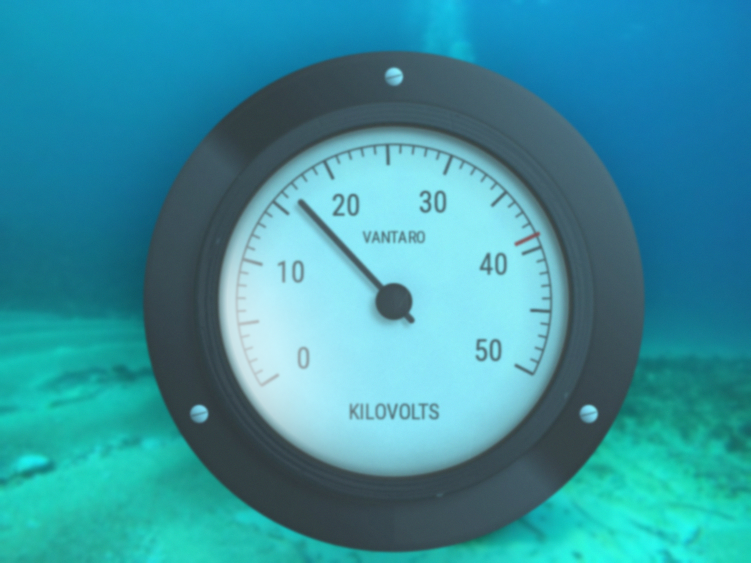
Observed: 16.5; kV
